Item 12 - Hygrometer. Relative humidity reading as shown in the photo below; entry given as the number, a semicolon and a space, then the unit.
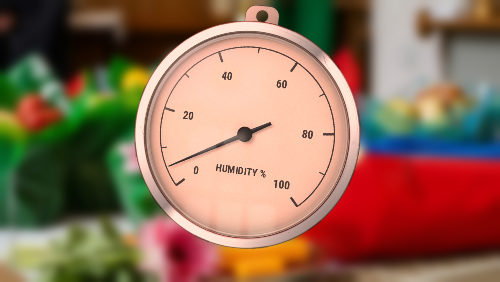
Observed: 5; %
